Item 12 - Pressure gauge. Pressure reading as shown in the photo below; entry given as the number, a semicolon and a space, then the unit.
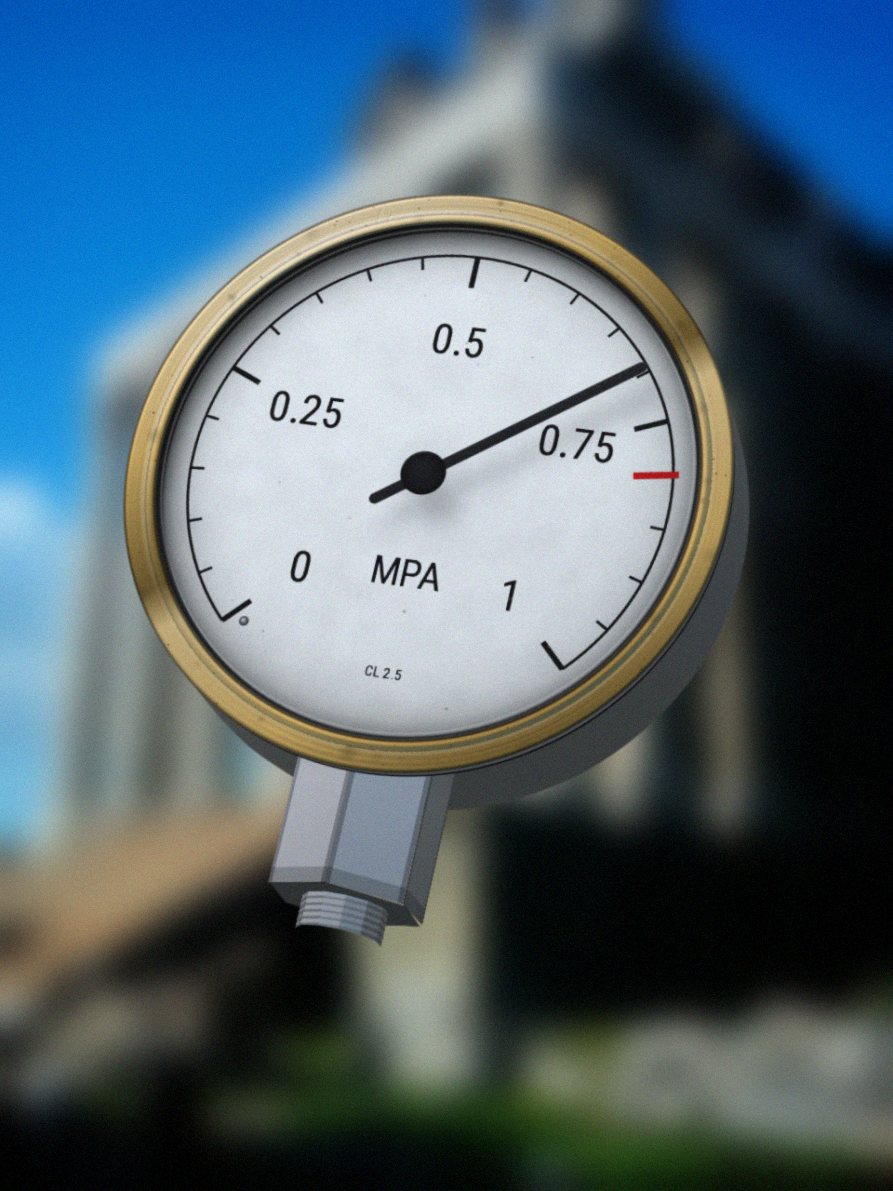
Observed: 0.7; MPa
